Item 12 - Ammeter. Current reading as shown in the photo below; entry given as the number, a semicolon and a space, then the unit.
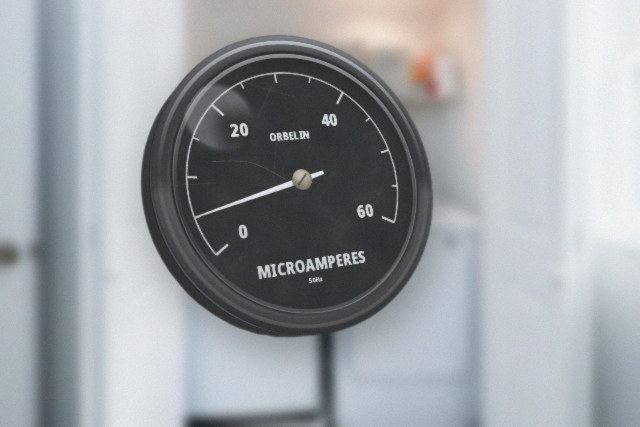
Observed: 5; µA
